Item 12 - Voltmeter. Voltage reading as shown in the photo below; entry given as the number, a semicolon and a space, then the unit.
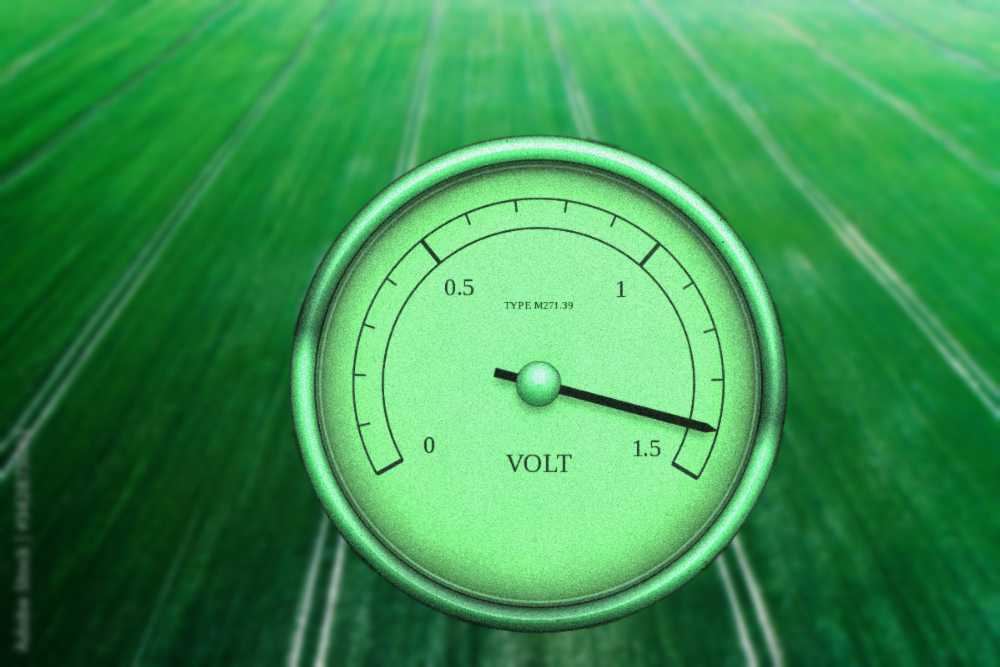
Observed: 1.4; V
